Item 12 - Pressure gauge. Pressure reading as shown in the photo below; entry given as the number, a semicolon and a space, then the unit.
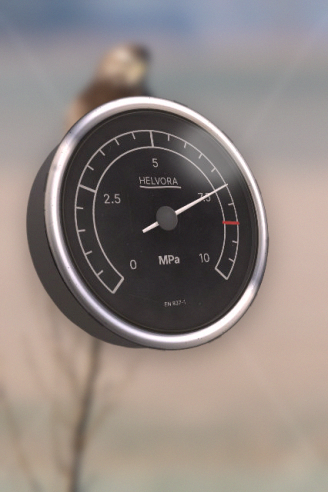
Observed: 7.5; MPa
